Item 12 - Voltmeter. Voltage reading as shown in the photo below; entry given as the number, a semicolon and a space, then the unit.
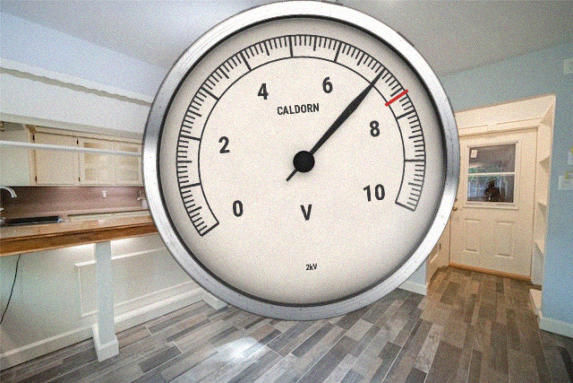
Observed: 7; V
